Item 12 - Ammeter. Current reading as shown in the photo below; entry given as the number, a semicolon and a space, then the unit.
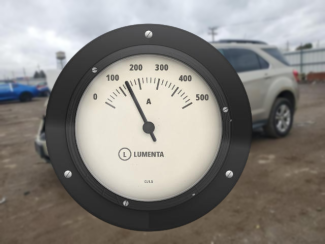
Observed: 140; A
